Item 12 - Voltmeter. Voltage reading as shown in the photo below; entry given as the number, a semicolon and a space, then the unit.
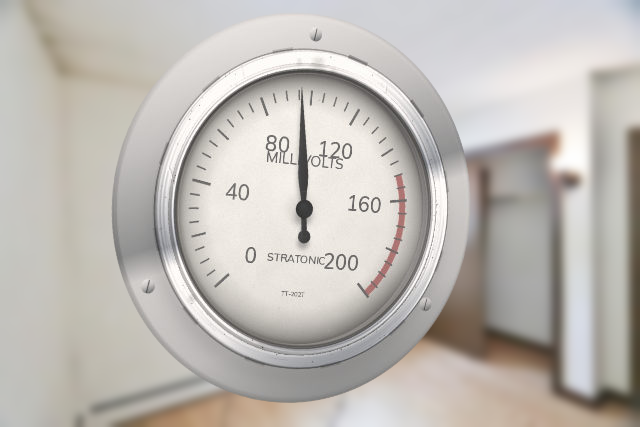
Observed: 95; mV
